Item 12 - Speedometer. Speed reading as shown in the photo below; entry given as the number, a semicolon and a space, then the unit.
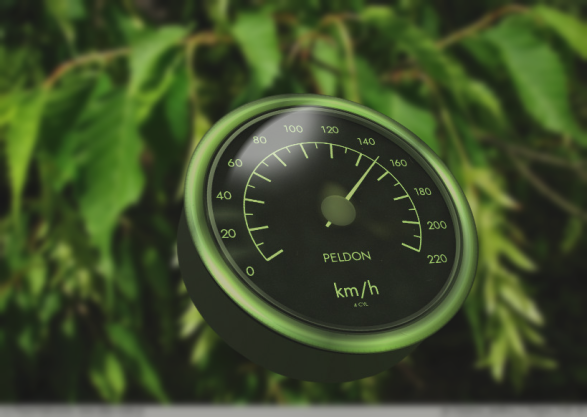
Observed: 150; km/h
